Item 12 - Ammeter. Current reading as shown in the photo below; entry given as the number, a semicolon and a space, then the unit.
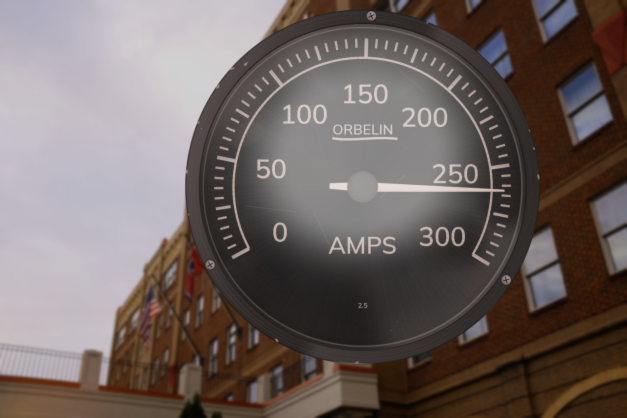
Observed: 262.5; A
